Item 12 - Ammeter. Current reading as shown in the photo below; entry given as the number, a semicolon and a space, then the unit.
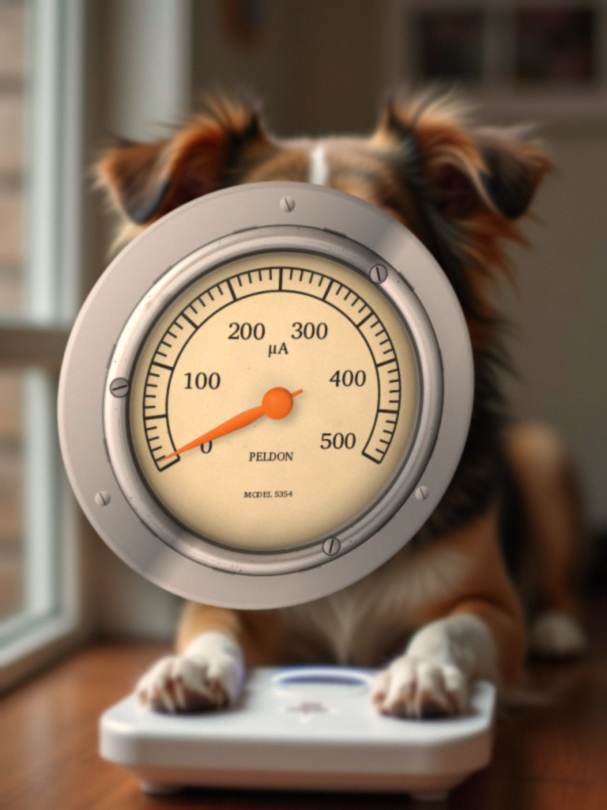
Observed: 10; µA
